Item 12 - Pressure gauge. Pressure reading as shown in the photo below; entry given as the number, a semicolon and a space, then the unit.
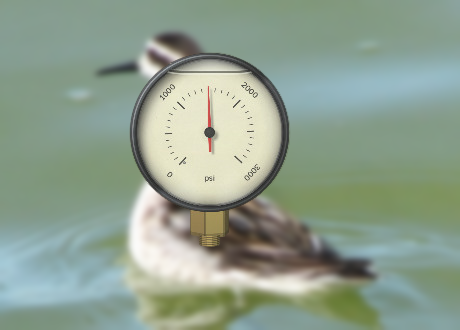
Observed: 1500; psi
